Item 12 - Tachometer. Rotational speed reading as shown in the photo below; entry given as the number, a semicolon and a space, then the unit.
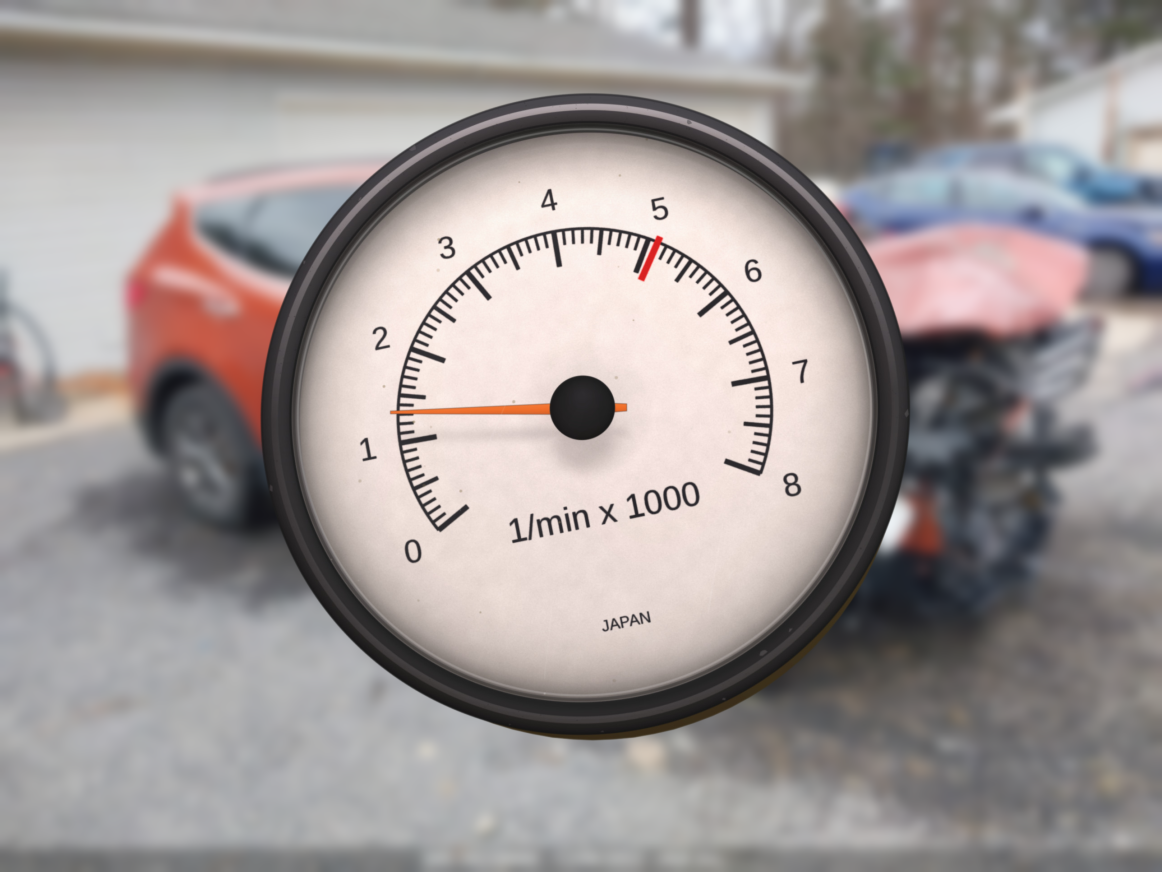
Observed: 1300; rpm
